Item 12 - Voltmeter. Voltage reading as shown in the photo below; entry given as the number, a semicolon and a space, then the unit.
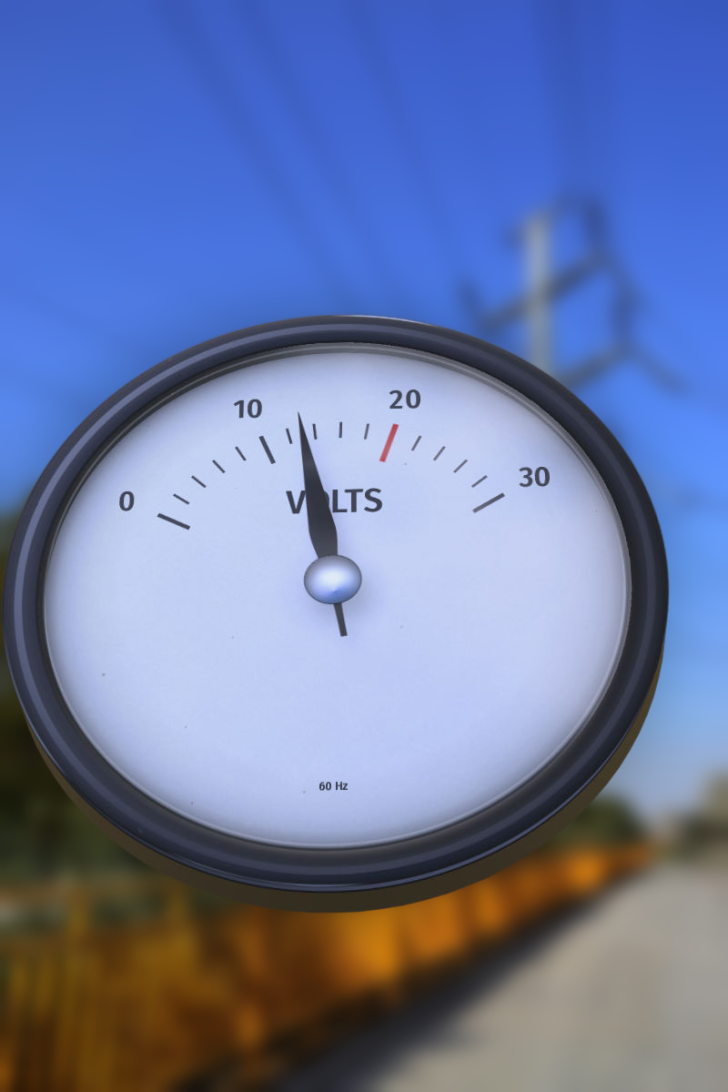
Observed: 13; V
